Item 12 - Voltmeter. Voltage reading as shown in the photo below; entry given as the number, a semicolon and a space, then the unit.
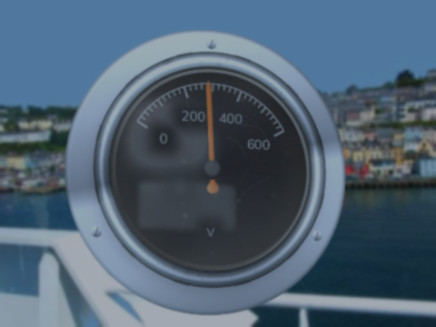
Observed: 280; V
